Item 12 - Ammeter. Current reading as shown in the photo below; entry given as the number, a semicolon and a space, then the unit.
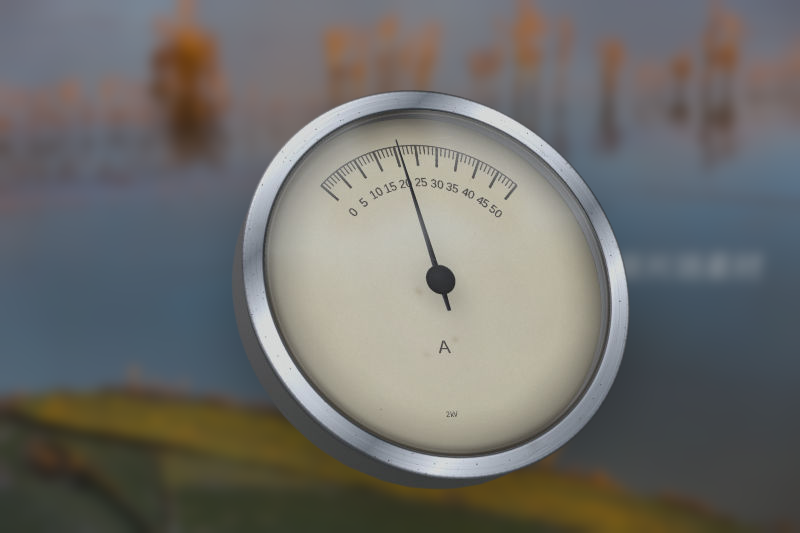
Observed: 20; A
